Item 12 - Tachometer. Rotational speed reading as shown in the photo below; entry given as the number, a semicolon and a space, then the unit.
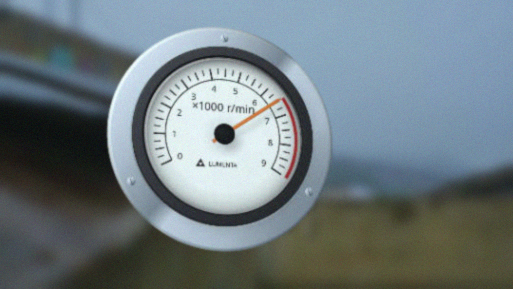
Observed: 6500; rpm
